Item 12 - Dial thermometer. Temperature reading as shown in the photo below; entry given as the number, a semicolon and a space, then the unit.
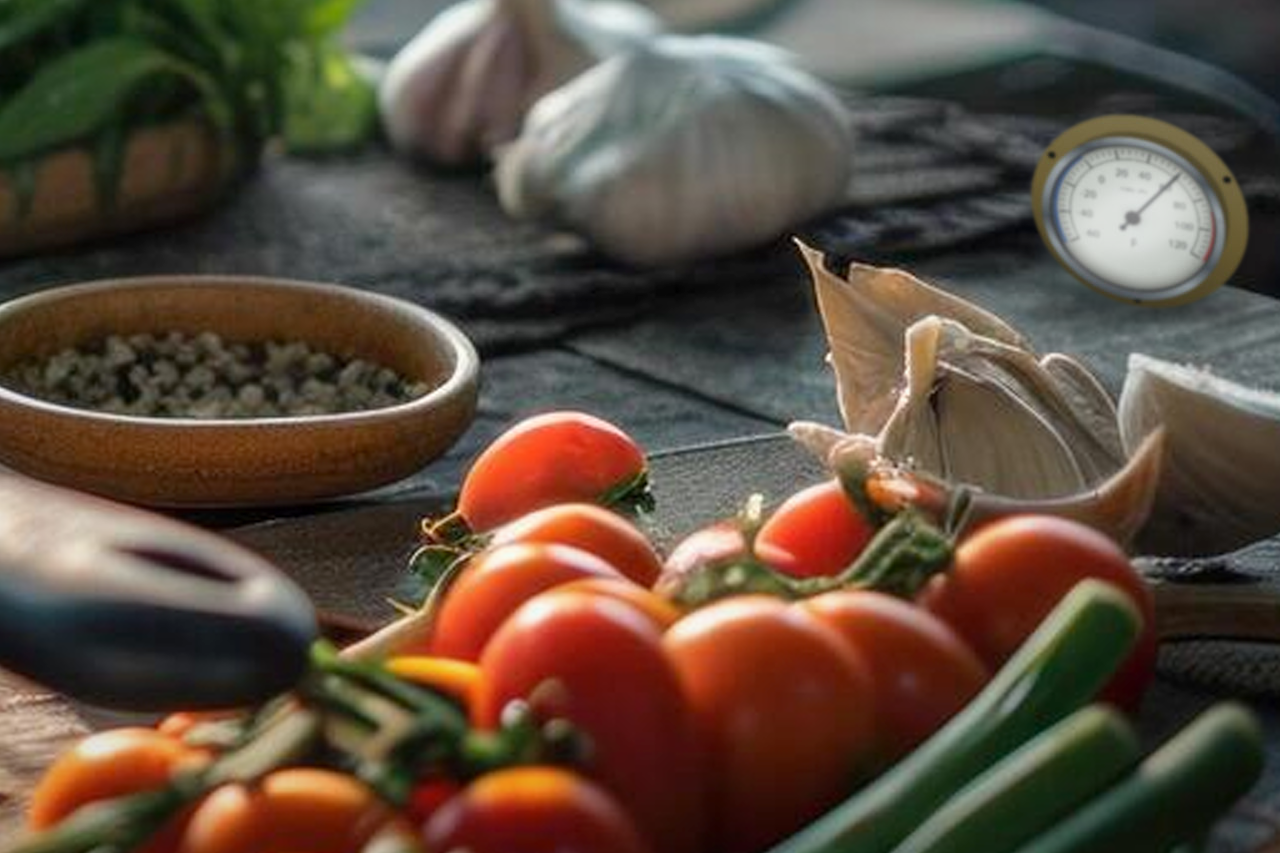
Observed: 60; °F
